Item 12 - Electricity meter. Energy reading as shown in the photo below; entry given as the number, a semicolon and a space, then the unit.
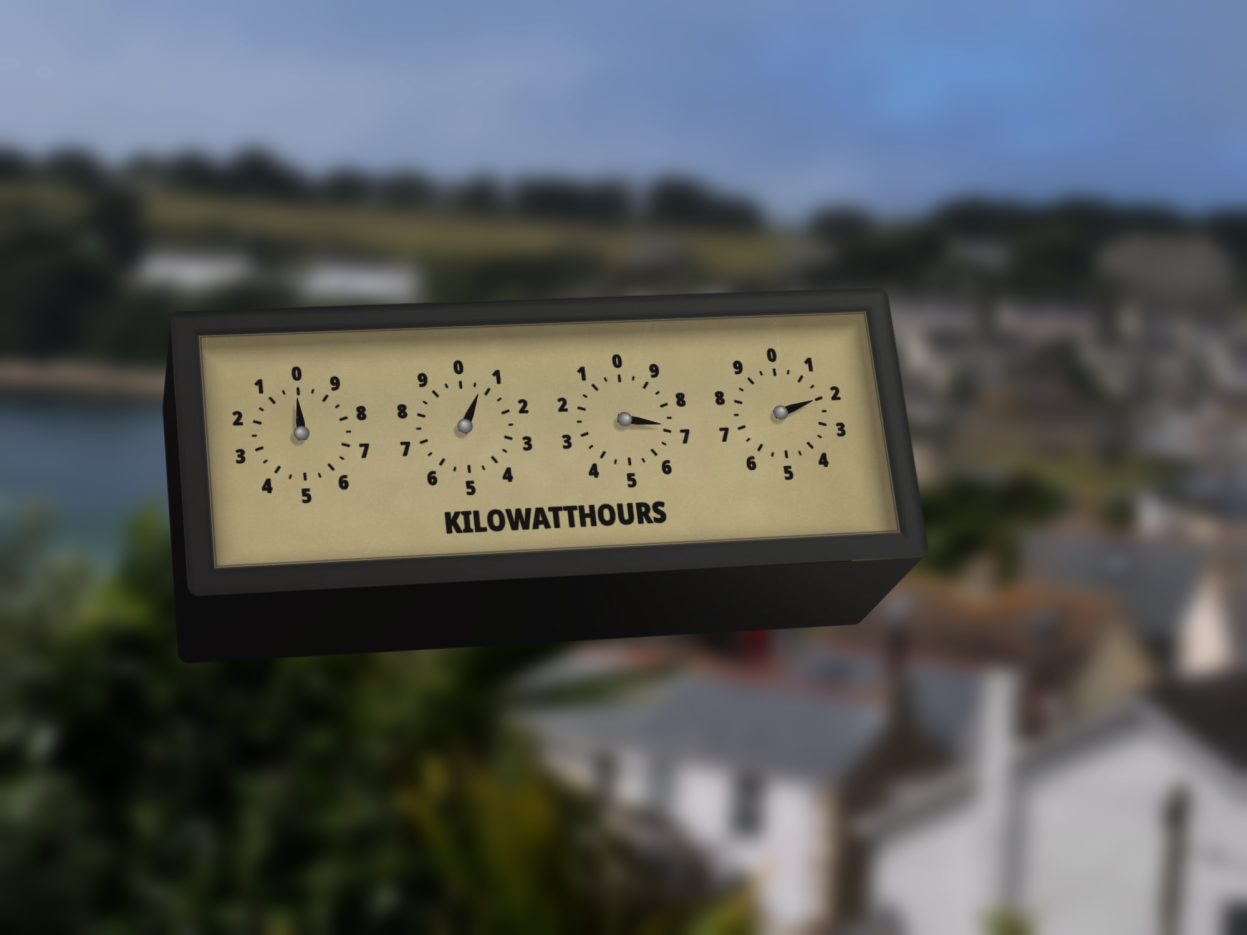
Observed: 72; kWh
